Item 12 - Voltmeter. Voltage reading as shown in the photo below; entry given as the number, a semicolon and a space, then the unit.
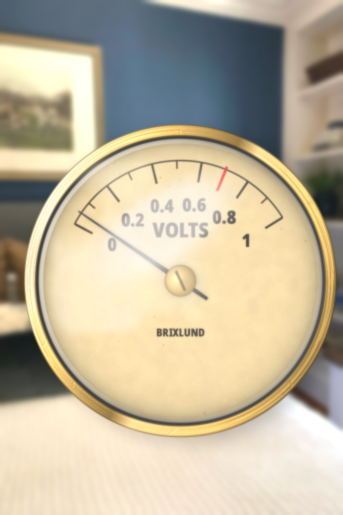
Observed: 0.05; V
